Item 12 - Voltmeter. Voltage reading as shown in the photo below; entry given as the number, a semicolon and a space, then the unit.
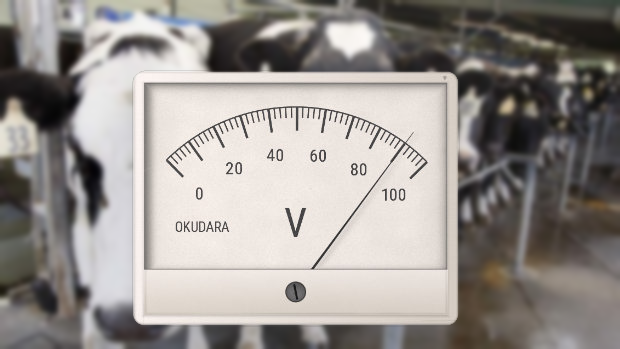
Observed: 90; V
